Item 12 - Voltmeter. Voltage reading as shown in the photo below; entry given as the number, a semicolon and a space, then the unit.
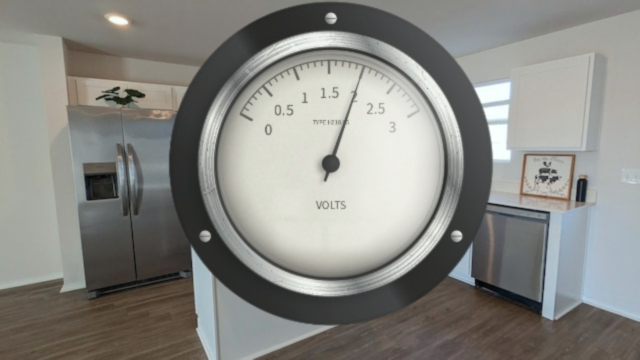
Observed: 2; V
